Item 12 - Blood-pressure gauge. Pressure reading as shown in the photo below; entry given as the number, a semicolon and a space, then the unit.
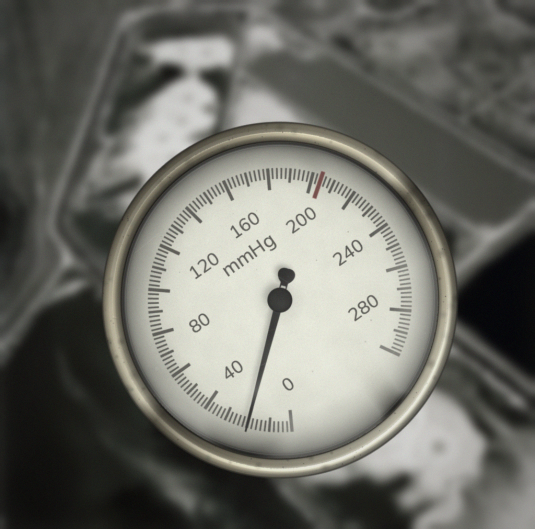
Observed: 20; mmHg
